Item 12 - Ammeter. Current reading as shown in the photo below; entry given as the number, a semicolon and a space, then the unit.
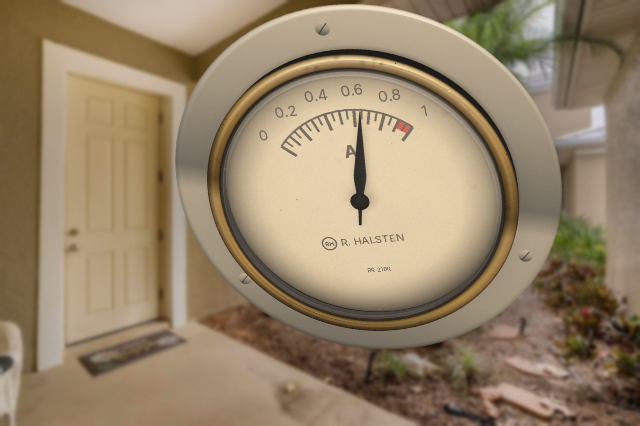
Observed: 0.65; A
